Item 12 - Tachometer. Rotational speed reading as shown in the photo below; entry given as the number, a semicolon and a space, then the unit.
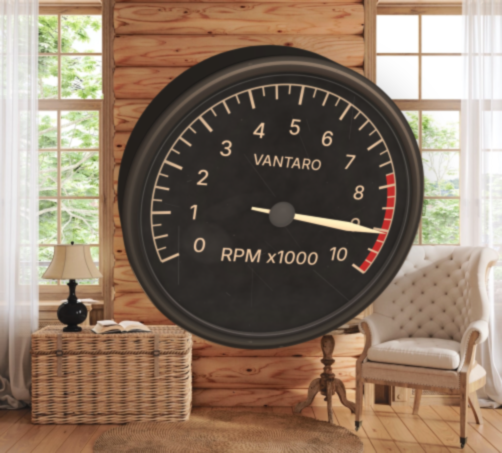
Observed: 9000; rpm
